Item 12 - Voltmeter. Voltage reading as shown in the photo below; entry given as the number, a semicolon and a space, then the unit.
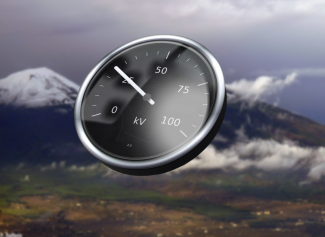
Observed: 25; kV
